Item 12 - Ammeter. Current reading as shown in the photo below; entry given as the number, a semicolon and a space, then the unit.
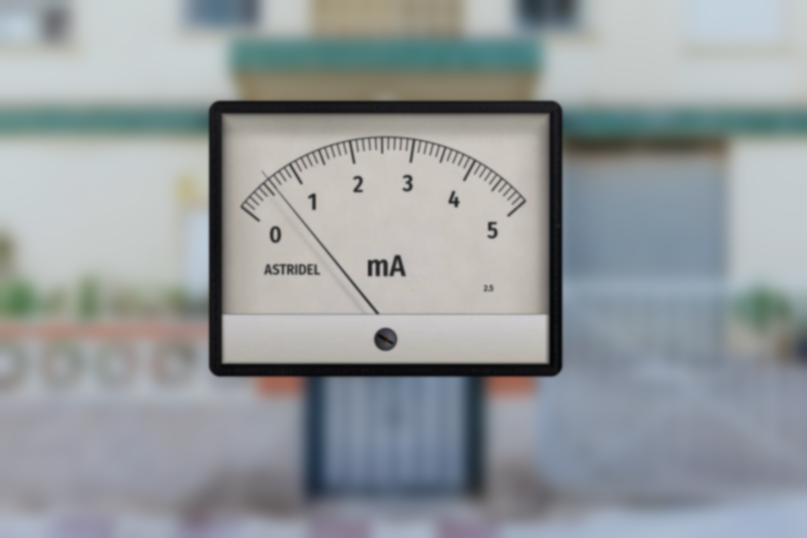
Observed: 0.6; mA
